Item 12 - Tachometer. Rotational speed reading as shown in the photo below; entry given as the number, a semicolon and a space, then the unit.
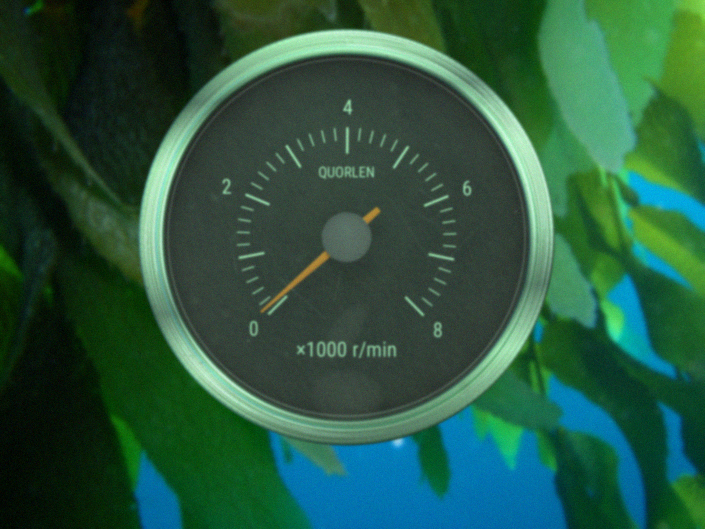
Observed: 100; rpm
